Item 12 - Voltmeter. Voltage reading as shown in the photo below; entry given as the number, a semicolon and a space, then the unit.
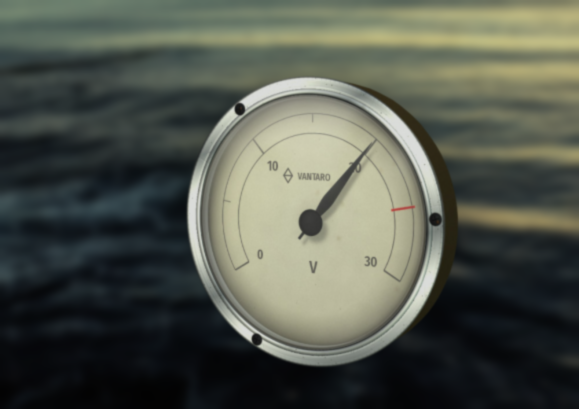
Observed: 20; V
